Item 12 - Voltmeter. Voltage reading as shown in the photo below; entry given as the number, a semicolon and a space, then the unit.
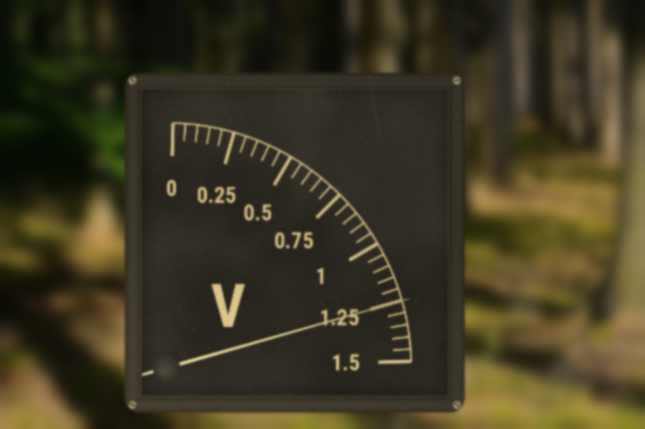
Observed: 1.25; V
